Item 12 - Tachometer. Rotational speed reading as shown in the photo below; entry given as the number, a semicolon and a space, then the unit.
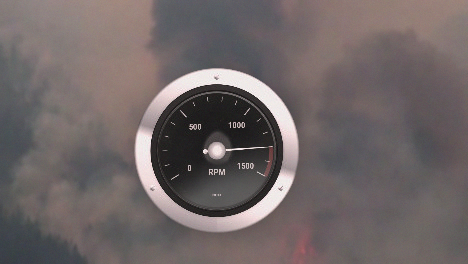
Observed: 1300; rpm
